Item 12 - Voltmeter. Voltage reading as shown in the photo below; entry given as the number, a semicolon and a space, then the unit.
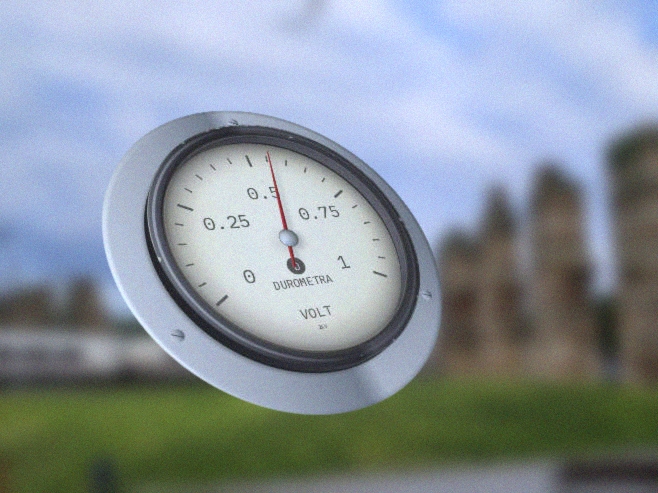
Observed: 0.55; V
